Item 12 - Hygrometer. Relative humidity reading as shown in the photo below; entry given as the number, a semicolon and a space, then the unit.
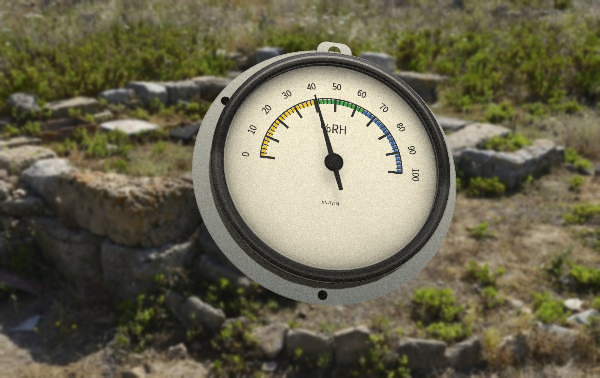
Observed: 40; %
